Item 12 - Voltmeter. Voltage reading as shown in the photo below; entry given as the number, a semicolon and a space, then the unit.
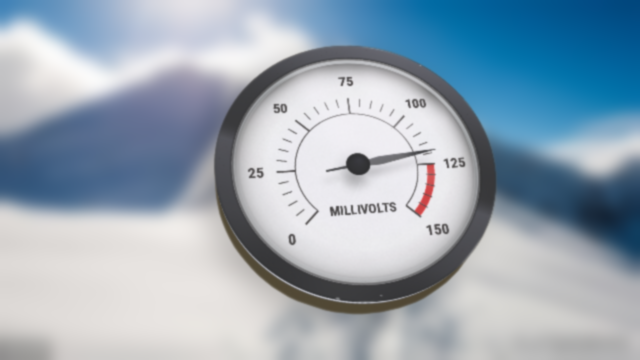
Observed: 120; mV
